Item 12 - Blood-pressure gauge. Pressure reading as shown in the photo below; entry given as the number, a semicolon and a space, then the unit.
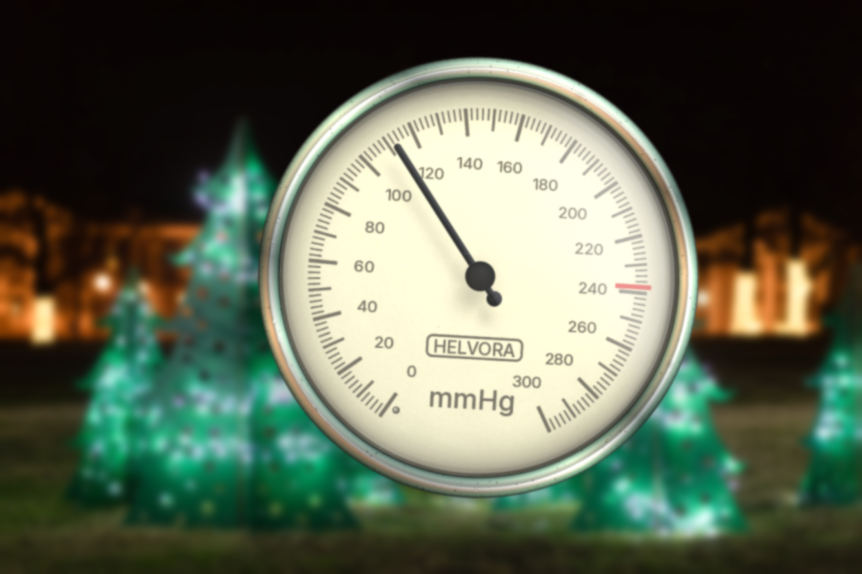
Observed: 112; mmHg
